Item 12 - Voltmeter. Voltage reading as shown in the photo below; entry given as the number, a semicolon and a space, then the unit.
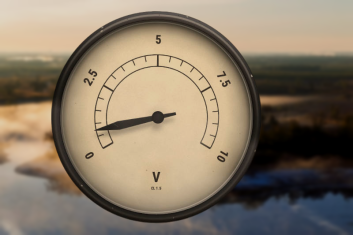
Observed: 0.75; V
